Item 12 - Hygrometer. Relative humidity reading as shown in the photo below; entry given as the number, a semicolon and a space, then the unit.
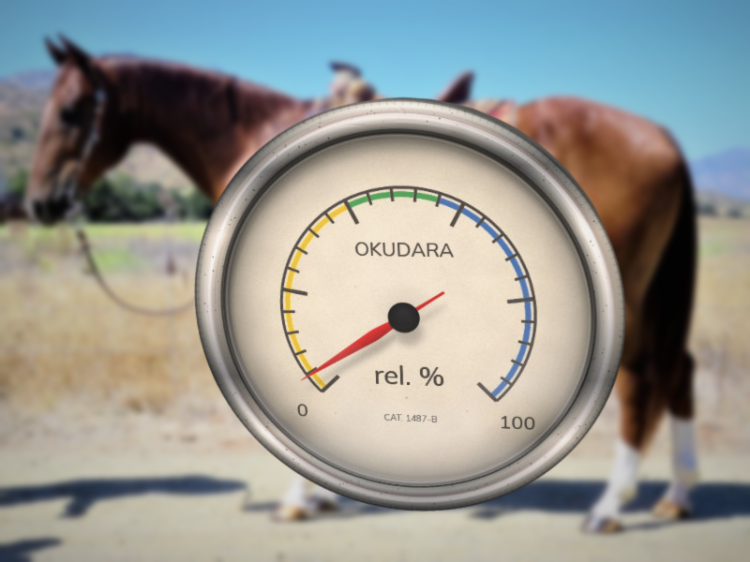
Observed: 4; %
